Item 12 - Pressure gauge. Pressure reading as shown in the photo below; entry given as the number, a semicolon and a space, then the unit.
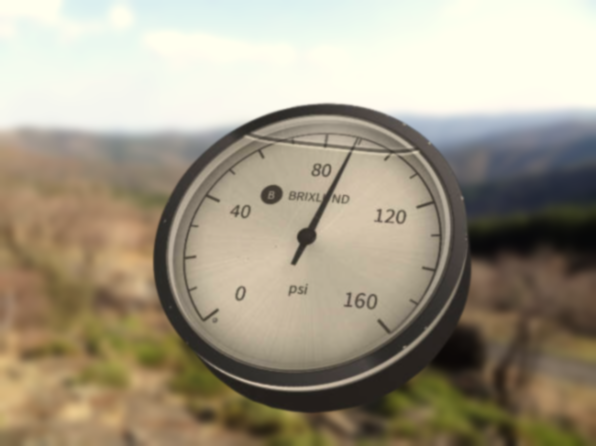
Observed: 90; psi
